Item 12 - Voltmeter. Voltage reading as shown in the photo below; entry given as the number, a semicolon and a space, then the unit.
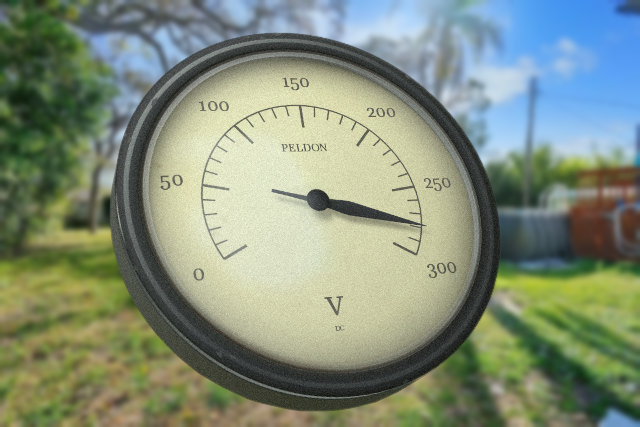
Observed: 280; V
